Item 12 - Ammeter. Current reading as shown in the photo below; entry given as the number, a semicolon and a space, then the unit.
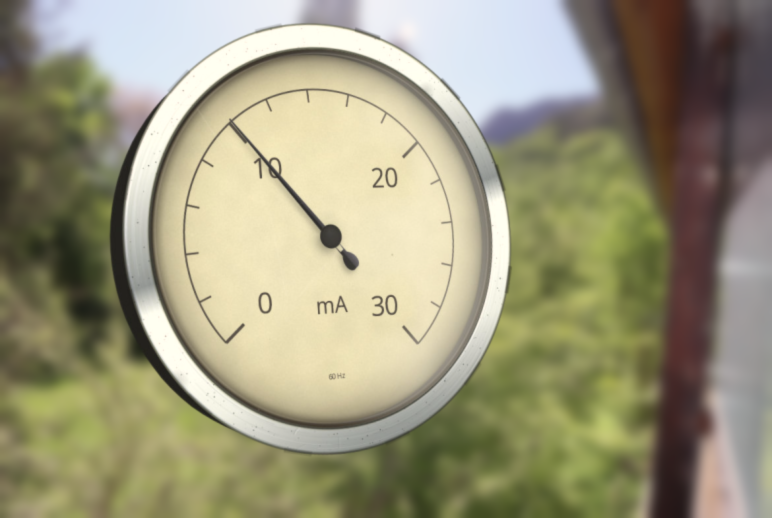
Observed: 10; mA
